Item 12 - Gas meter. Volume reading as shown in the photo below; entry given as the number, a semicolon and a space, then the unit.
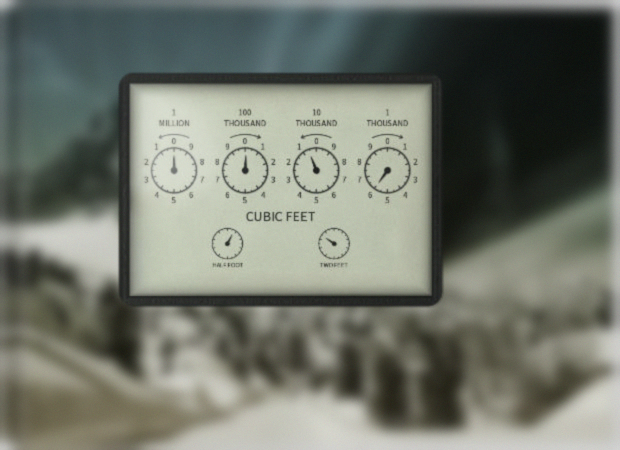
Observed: 600; ft³
